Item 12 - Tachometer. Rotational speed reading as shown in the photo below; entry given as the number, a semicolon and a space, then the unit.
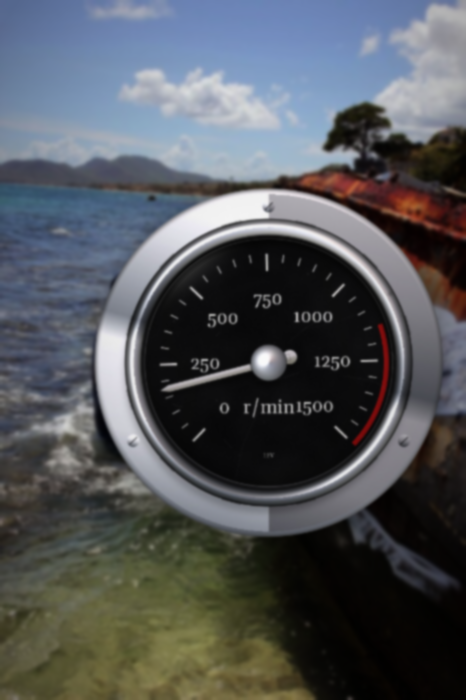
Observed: 175; rpm
